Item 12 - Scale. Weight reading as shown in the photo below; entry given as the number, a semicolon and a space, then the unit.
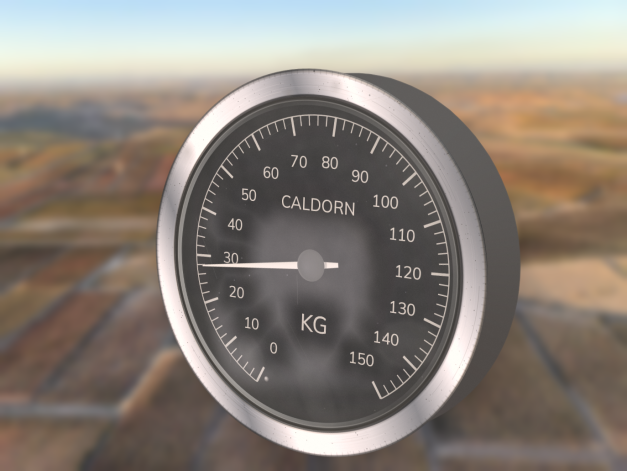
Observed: 28; kg
